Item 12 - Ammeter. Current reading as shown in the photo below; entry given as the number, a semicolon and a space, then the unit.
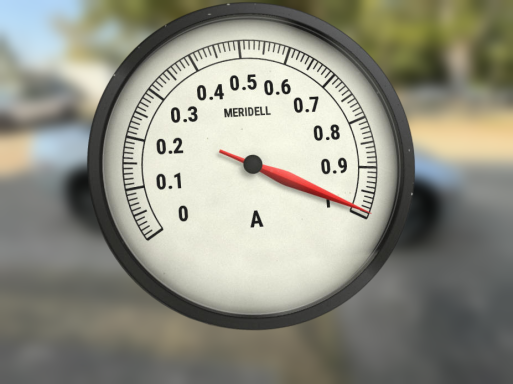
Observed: 0.99; A
